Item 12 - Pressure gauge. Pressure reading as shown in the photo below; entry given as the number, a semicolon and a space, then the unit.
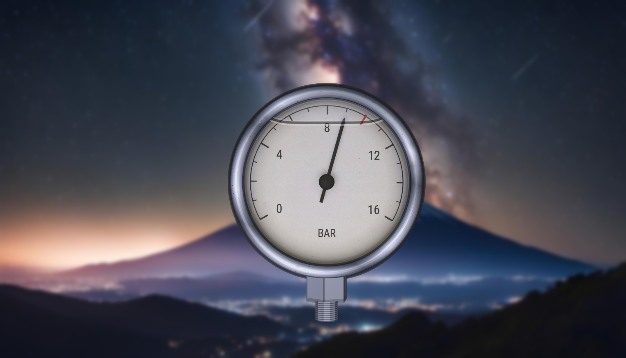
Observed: 9; bar
